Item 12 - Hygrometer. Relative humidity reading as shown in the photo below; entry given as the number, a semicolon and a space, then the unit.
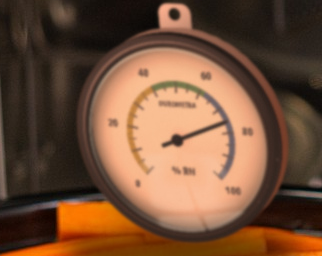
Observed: 75; %
